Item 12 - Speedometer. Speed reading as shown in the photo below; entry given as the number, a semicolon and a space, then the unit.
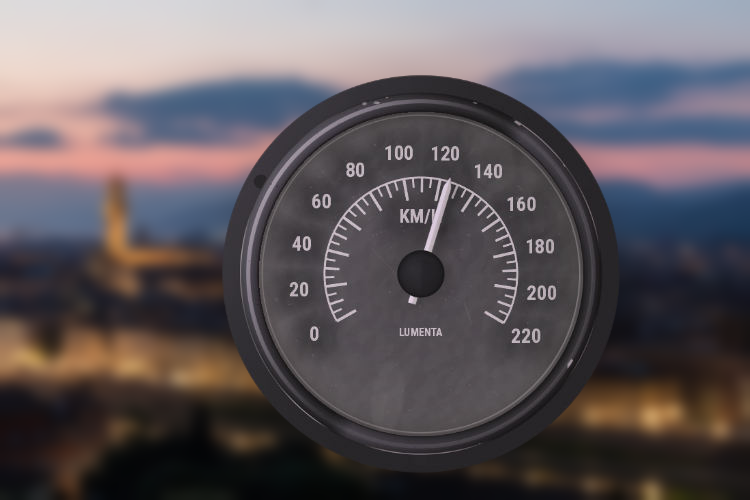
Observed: 125; km/h
